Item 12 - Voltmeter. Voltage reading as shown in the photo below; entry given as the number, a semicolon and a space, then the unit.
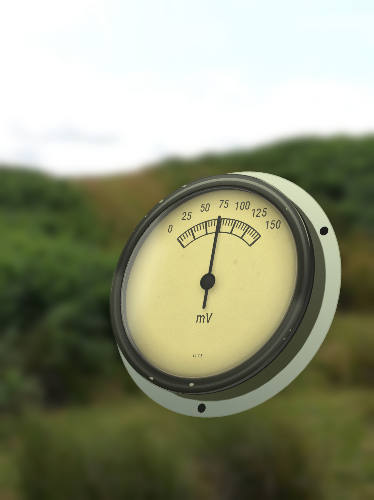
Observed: 75; mV
